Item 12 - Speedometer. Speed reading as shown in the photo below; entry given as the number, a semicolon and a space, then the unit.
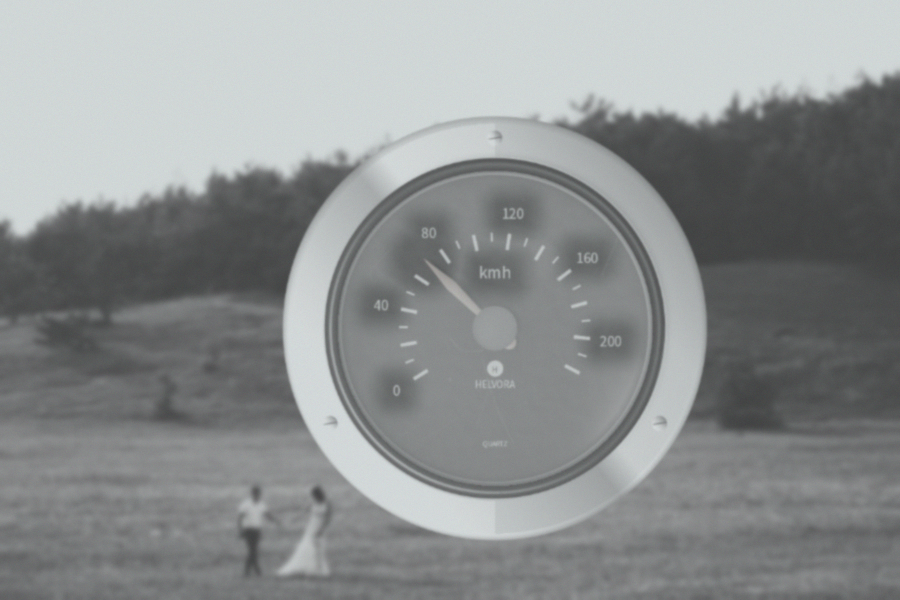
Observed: 70; km/h
